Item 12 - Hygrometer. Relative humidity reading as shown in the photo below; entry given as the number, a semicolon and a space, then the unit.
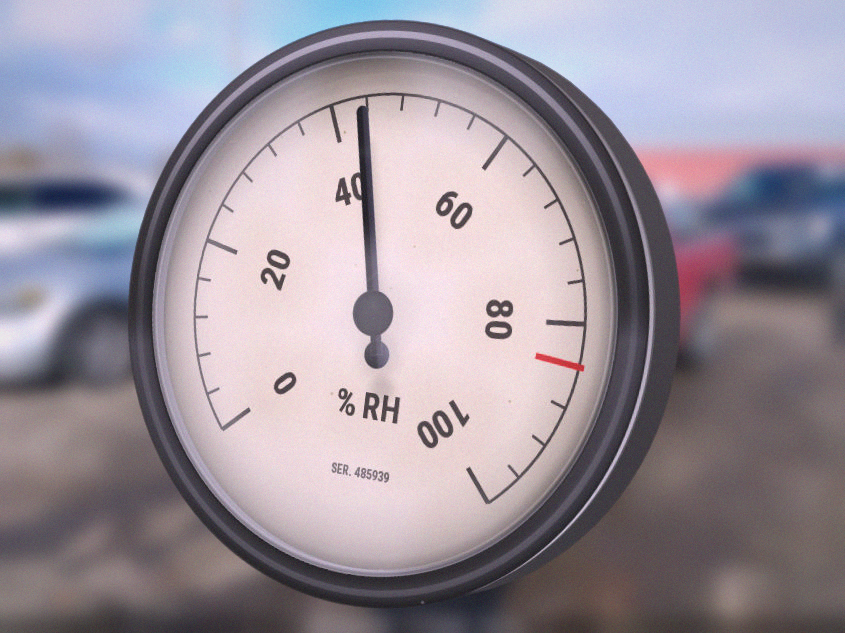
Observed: 44; %
